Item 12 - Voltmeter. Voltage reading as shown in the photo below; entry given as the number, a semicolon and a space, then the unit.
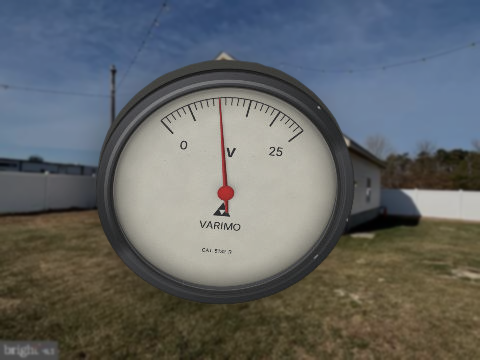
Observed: 10; V
